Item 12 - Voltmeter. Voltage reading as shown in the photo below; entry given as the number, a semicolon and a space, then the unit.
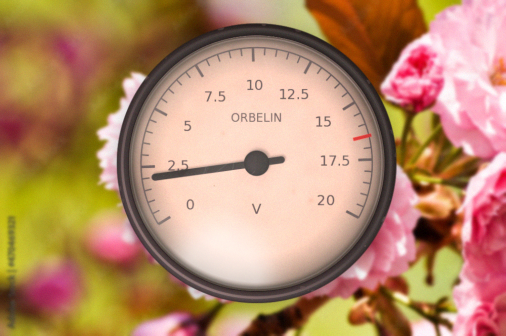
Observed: 2; V
